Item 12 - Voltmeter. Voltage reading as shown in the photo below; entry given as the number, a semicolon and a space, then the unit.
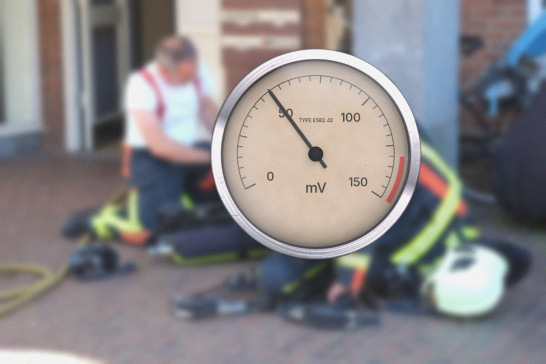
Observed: 50; mV
